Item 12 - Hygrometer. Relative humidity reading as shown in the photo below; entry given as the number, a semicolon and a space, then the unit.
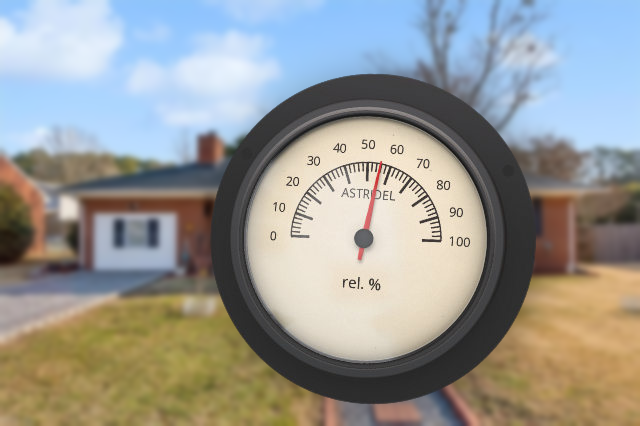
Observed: 56; %
